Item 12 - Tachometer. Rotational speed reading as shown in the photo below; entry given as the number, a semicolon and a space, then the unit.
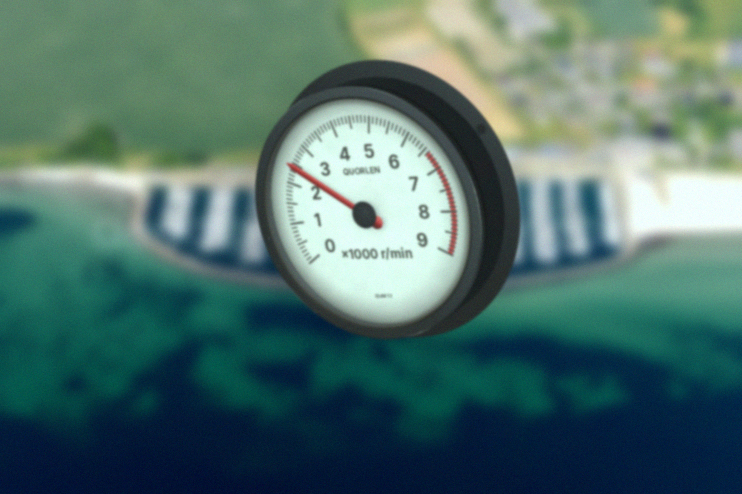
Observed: 2500; rpm
